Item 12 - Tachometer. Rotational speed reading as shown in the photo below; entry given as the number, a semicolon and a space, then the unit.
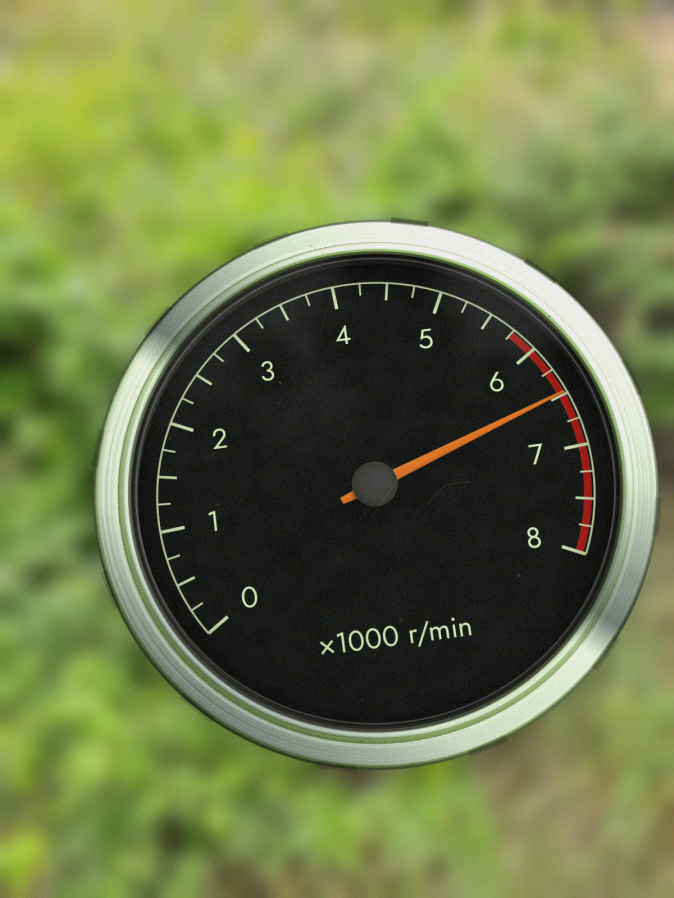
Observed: 6500; rpm
